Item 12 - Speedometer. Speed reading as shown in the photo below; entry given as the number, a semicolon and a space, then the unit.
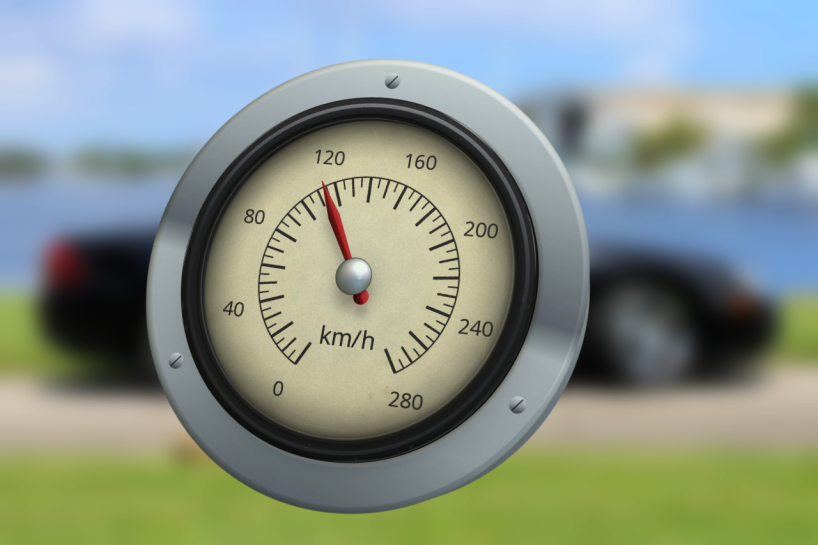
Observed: 115; km/h
